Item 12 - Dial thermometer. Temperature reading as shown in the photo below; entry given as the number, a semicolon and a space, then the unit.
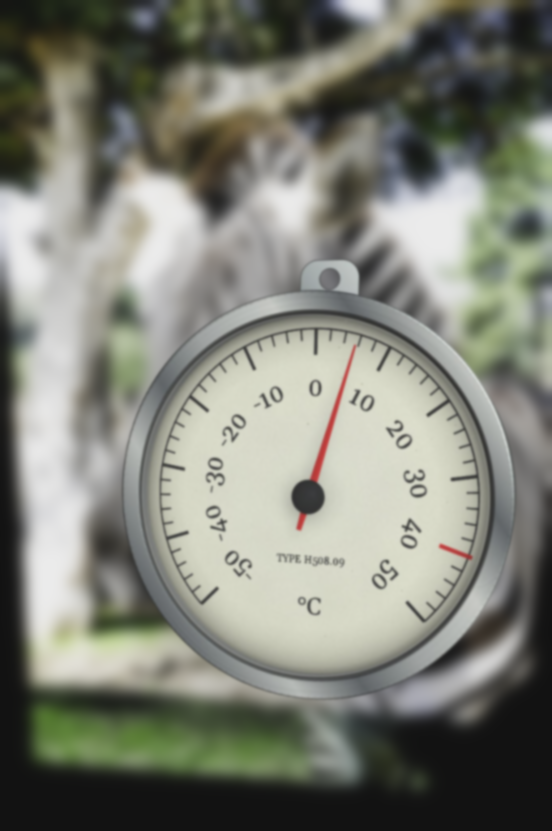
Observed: 6; °C
